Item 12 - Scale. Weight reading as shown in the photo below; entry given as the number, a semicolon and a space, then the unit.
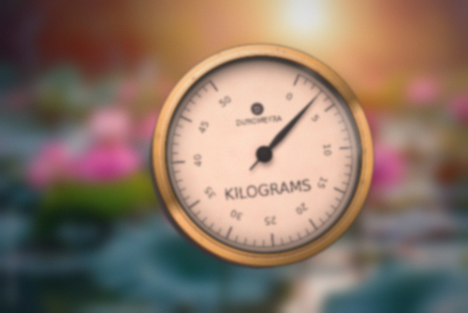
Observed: 3; kg
